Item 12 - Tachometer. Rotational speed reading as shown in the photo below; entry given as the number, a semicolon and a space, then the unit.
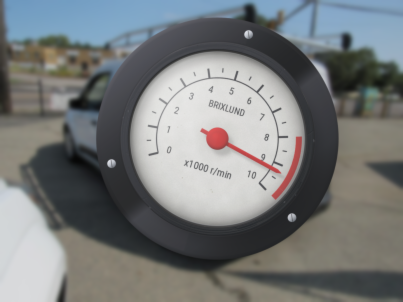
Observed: 9250; rpm
